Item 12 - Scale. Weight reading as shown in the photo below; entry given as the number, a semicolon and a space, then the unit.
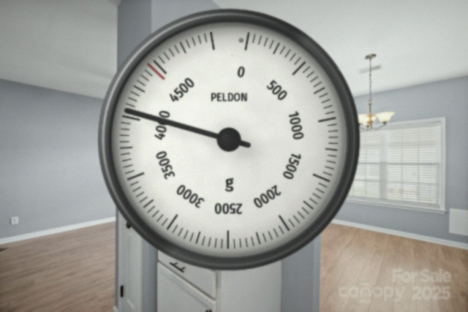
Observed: 4050; g
